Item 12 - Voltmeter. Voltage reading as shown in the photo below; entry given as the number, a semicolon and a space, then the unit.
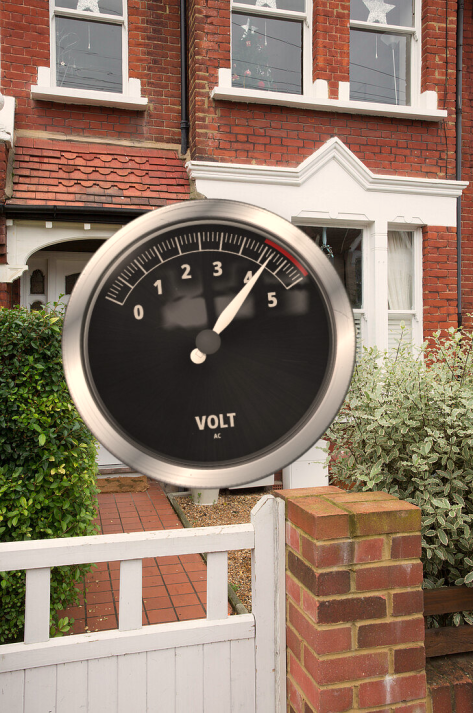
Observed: 4.2; V
